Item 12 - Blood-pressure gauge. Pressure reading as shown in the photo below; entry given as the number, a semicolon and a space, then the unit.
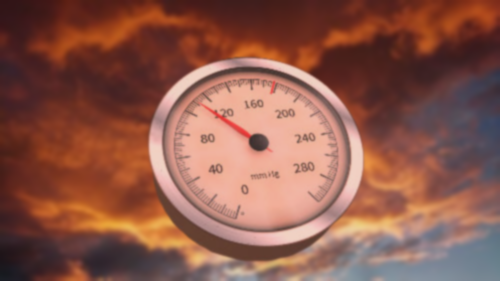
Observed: 110; mmHg
